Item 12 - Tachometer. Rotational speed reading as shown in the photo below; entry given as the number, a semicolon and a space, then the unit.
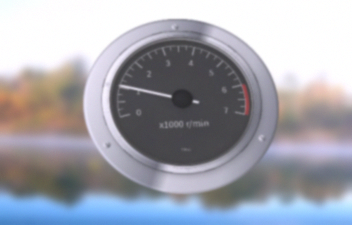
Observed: 1000; rpm
